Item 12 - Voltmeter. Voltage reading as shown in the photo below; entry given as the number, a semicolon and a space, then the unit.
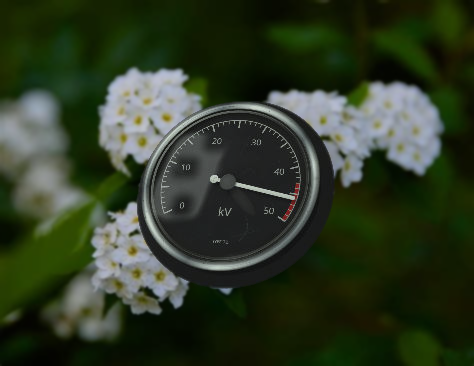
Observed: 46; kV
